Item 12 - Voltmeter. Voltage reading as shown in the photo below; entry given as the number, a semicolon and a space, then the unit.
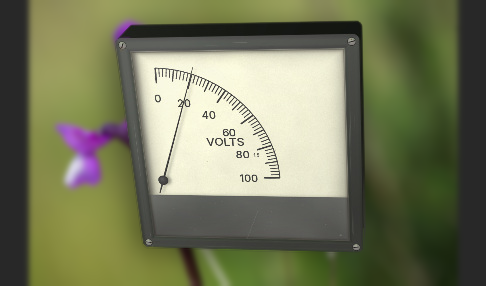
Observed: 20; V
